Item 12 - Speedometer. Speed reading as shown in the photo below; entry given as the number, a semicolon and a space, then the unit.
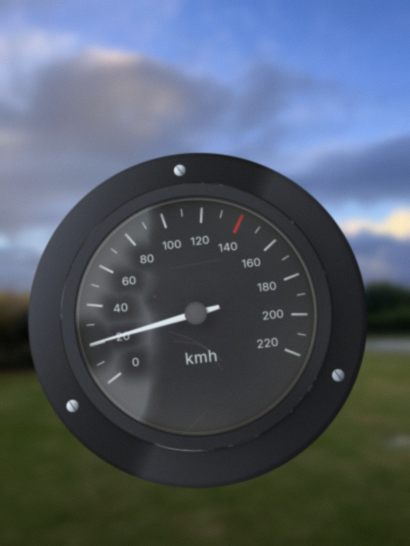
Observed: 20; km/h
